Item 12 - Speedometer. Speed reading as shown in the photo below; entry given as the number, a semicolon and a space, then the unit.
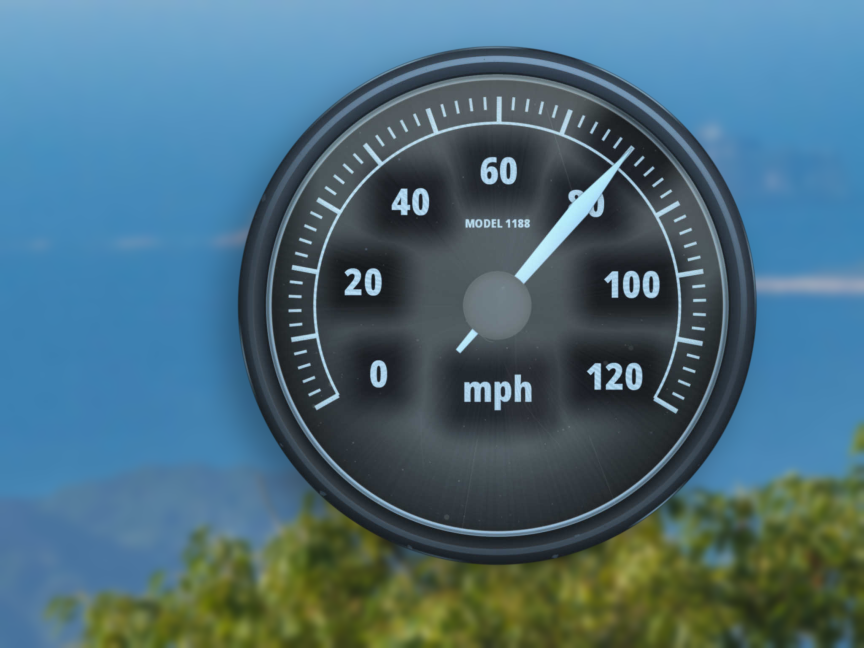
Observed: 80; mph
